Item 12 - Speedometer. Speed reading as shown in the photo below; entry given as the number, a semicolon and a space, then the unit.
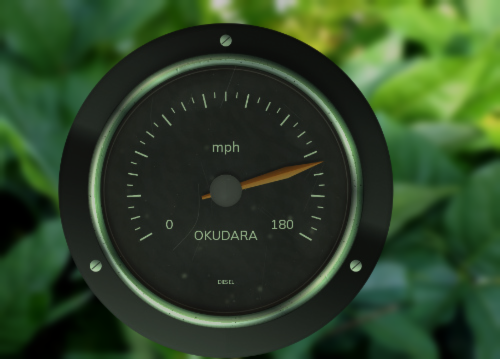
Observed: 145; mph
